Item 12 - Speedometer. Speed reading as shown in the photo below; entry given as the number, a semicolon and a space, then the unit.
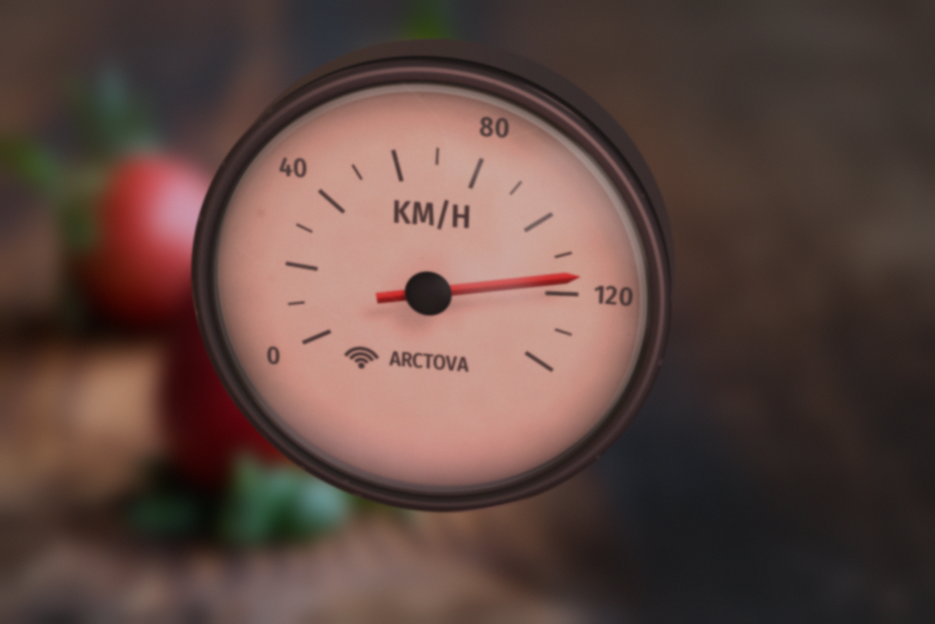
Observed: 115; km/h
